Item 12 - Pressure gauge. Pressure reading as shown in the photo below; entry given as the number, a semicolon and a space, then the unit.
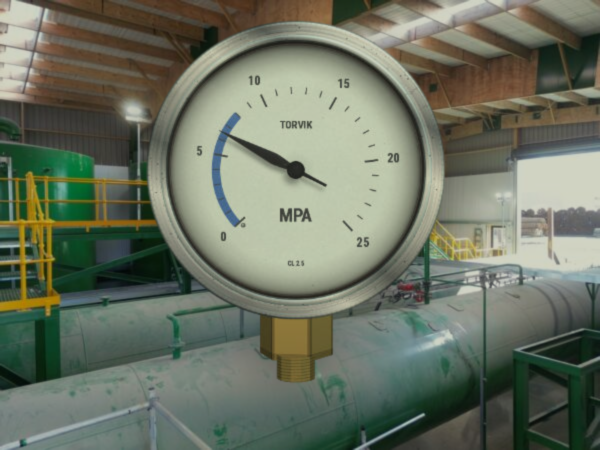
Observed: 6.5; MPa
